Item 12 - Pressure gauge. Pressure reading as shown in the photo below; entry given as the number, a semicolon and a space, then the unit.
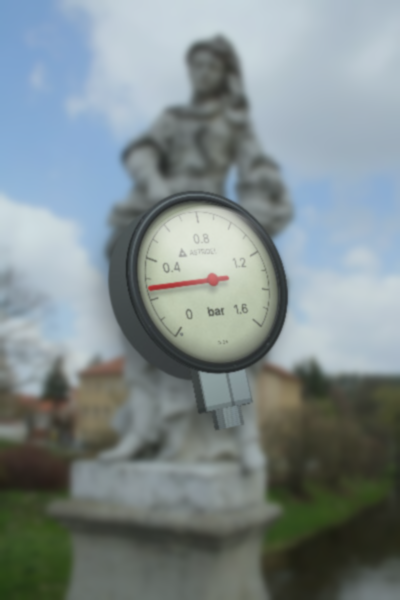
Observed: 0.25; bar
